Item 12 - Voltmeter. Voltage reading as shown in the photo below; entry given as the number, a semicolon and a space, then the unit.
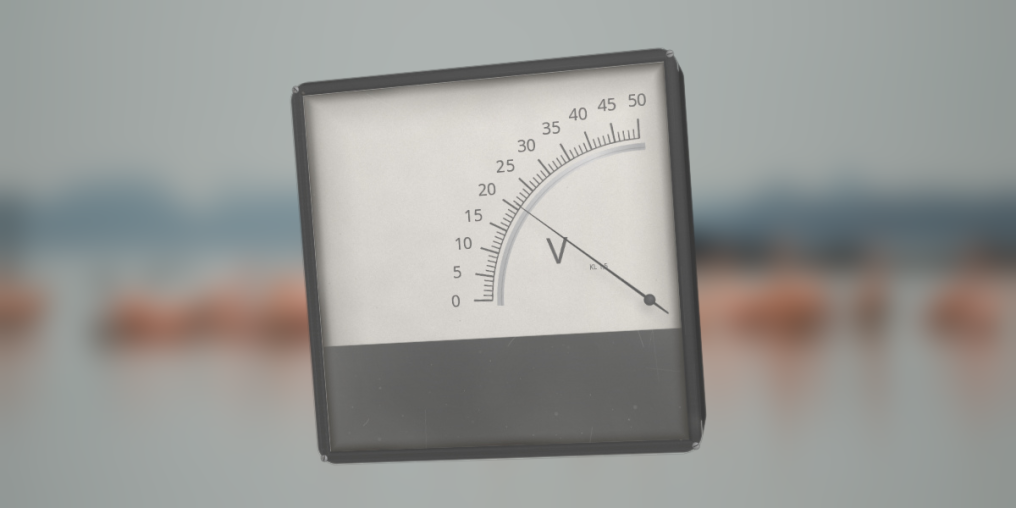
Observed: 21; V
